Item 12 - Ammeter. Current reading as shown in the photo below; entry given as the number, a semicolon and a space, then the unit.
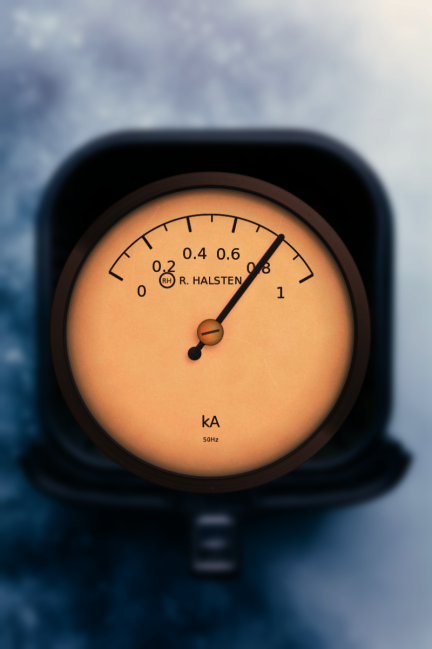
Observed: 0.8; kA
